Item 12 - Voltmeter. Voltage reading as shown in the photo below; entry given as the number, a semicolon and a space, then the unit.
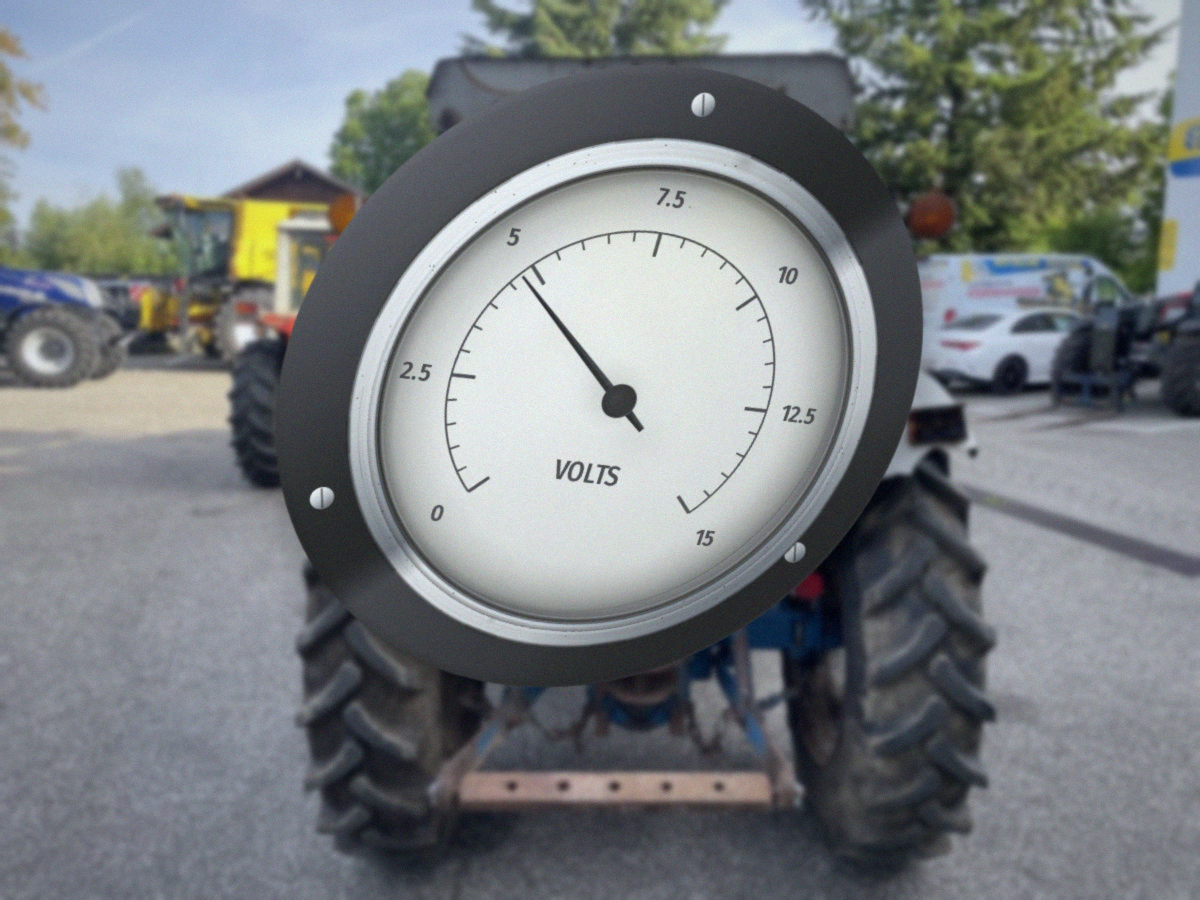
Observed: 4.75; V
